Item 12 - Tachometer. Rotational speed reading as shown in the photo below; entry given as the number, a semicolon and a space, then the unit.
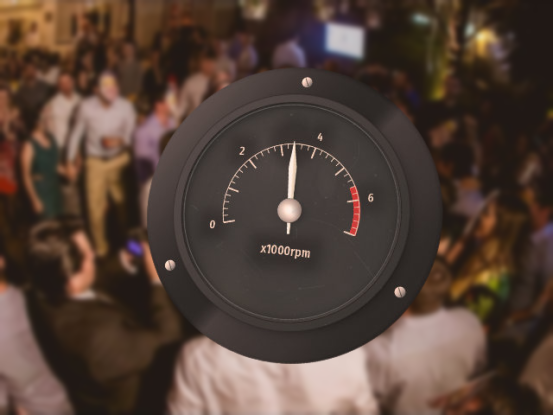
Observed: 3400; rpm
